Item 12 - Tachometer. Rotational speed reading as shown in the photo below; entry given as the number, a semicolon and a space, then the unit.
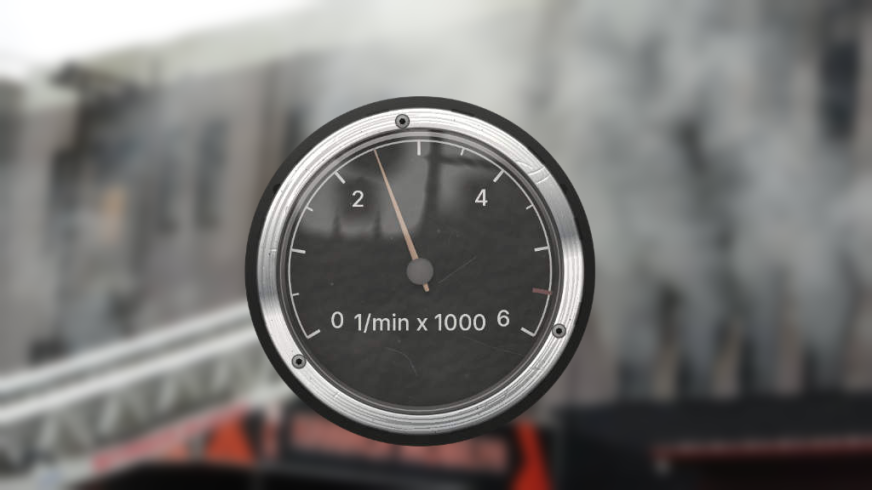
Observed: 2500; rpm
